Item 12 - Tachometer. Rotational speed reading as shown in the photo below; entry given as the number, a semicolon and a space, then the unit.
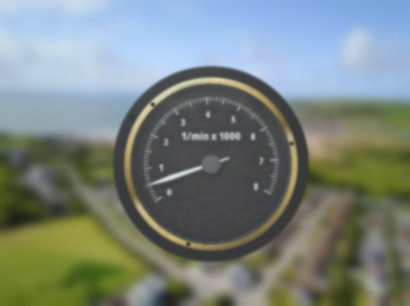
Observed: 500; rpm
